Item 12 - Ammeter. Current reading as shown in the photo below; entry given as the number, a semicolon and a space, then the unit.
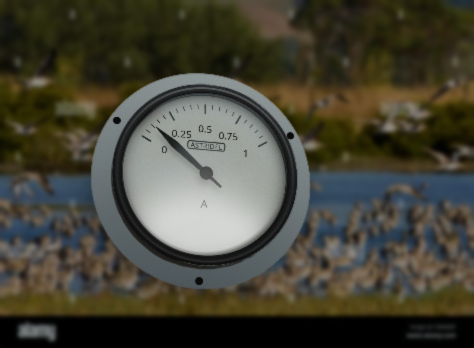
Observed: 0.1; A
